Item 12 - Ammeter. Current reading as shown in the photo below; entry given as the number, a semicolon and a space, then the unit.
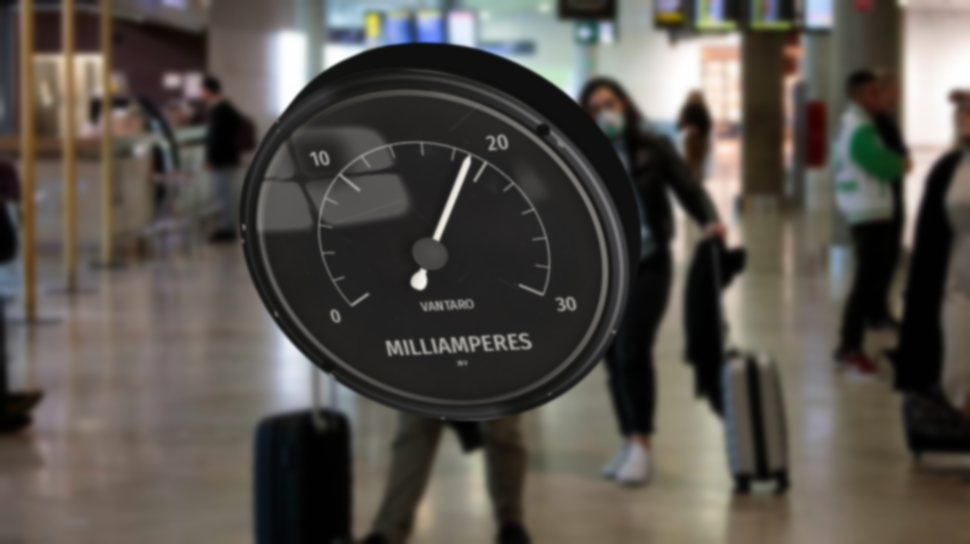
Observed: 19; mA
